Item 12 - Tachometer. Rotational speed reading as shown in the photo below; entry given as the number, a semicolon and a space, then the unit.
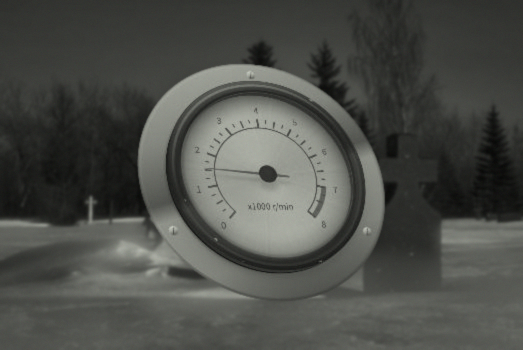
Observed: 1500; rpm
